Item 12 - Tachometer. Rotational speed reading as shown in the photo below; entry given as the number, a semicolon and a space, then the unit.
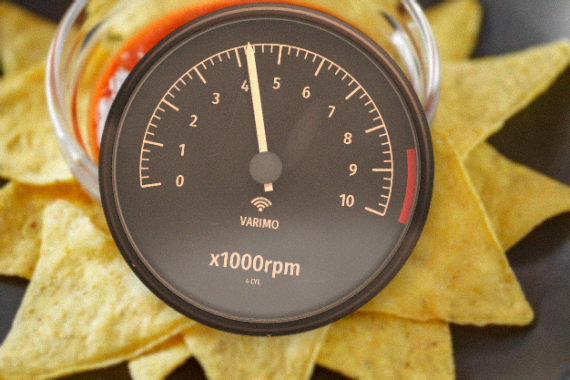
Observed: 4300; rpm
